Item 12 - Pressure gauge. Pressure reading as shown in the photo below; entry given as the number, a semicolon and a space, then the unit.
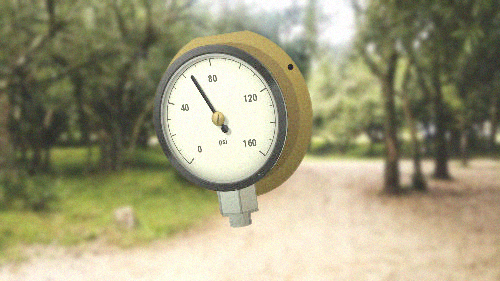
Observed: 65; psi
